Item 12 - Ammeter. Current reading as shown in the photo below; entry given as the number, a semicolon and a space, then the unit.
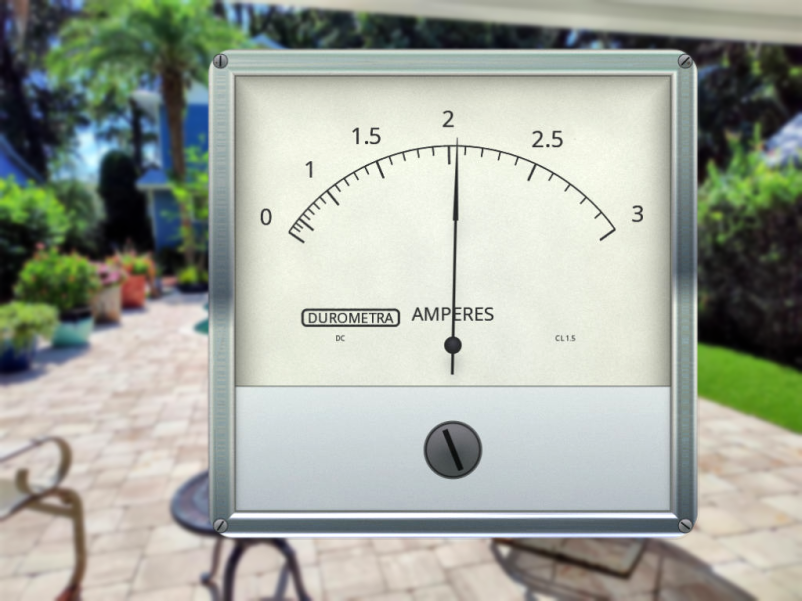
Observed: 2.05; A
